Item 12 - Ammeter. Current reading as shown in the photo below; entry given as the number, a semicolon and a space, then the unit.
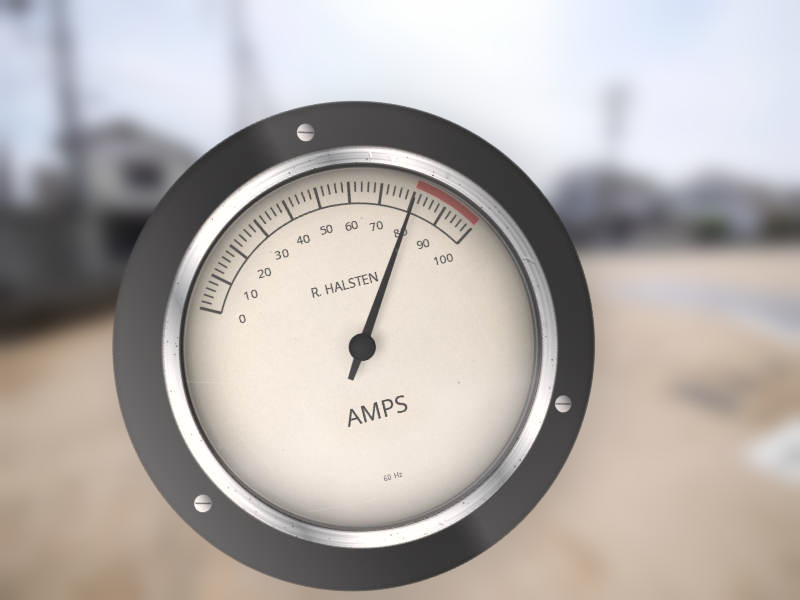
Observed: 80; A
